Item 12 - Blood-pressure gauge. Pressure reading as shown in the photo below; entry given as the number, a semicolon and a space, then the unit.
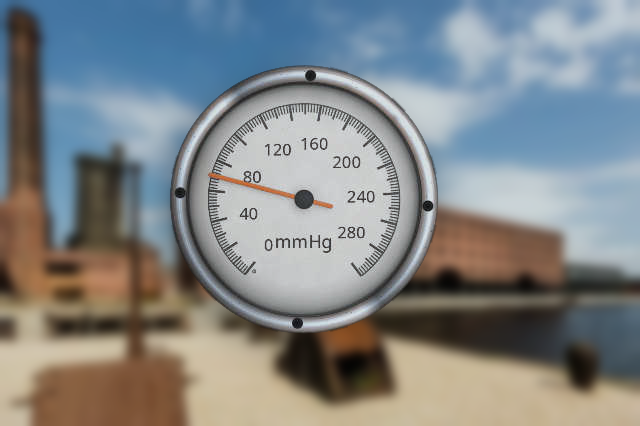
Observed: 70; mmHg
